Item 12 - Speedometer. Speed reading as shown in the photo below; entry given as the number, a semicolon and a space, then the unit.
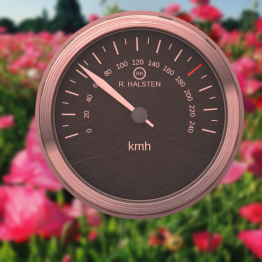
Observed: 65; km/h
